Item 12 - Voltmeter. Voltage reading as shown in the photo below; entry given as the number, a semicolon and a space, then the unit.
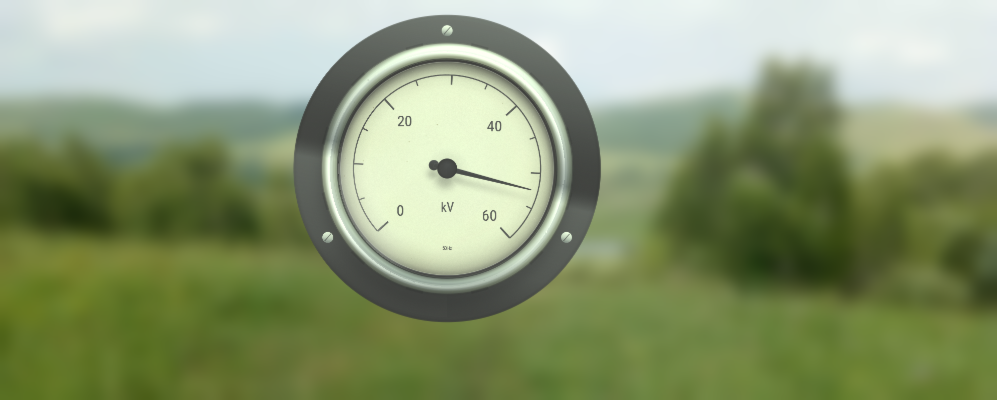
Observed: 52.5; kV
